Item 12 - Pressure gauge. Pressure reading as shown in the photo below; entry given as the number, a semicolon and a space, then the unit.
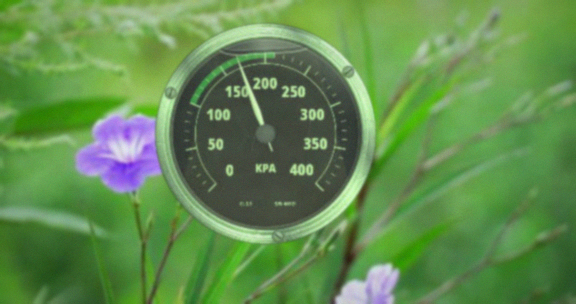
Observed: 170; kPa
